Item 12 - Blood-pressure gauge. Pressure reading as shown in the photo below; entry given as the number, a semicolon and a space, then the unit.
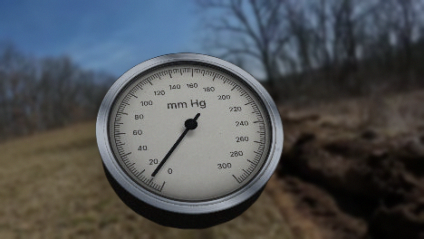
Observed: 10; mmHg
